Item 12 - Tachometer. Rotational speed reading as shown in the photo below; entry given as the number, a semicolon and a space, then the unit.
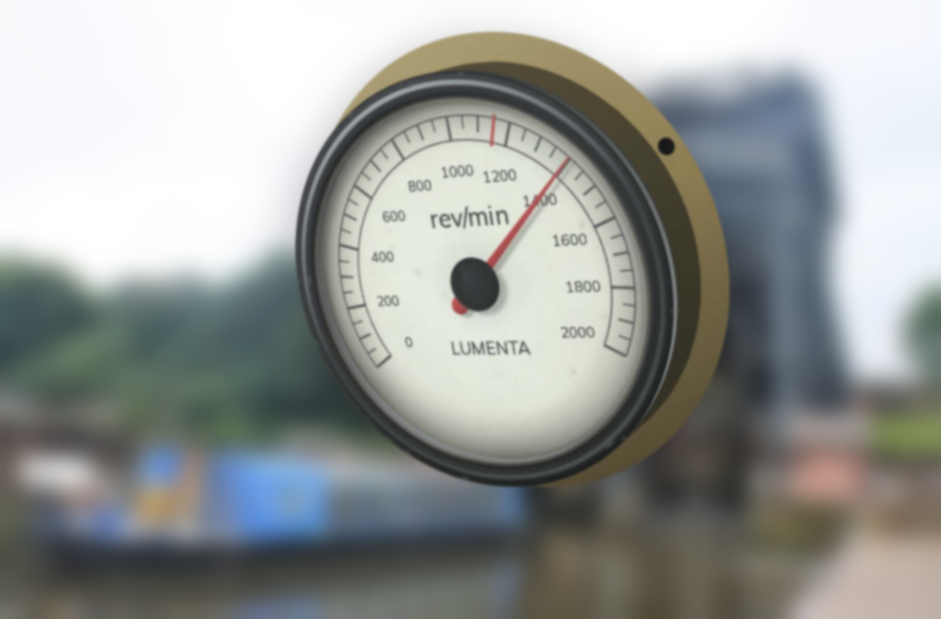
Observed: 1400; rpm
